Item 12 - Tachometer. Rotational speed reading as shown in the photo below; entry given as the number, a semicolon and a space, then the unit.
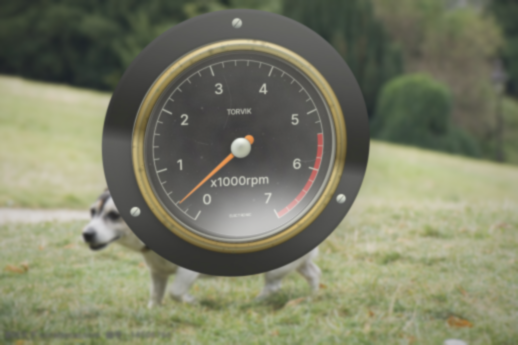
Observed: 400; rpm
